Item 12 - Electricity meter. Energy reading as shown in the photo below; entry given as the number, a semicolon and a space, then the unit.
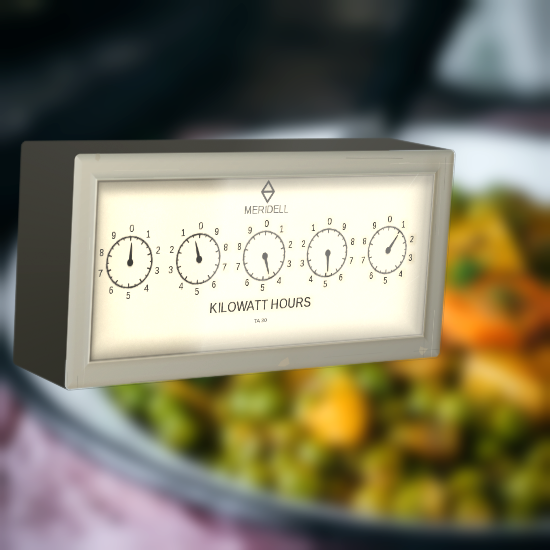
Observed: 451; kWh
